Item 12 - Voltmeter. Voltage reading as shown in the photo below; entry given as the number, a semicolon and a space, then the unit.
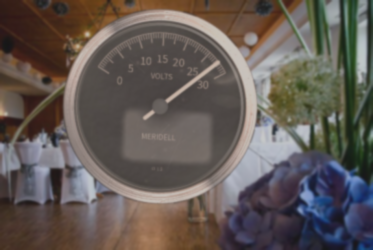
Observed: 27.5; V
